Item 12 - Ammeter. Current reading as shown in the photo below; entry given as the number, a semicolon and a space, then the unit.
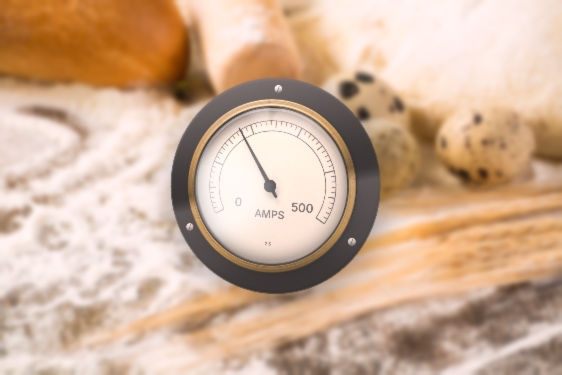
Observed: 180; A
